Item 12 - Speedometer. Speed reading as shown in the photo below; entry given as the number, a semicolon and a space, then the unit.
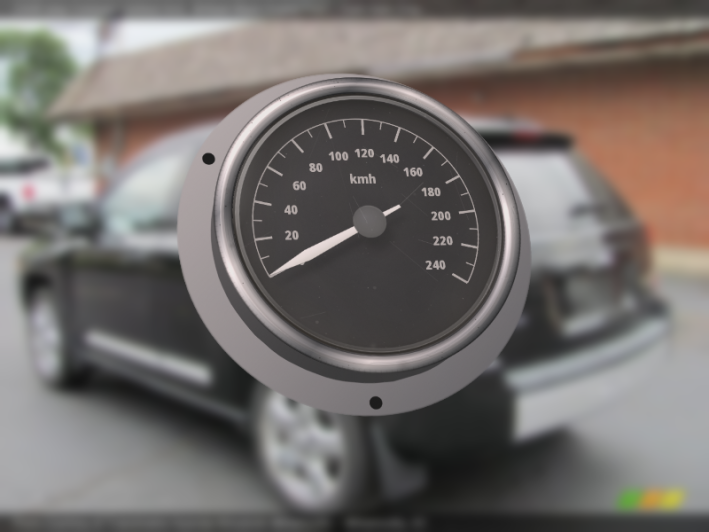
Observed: 0; km/h
